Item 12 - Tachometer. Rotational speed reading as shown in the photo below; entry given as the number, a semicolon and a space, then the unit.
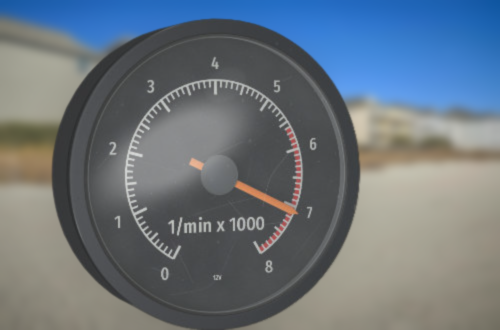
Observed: 7100; rpm
